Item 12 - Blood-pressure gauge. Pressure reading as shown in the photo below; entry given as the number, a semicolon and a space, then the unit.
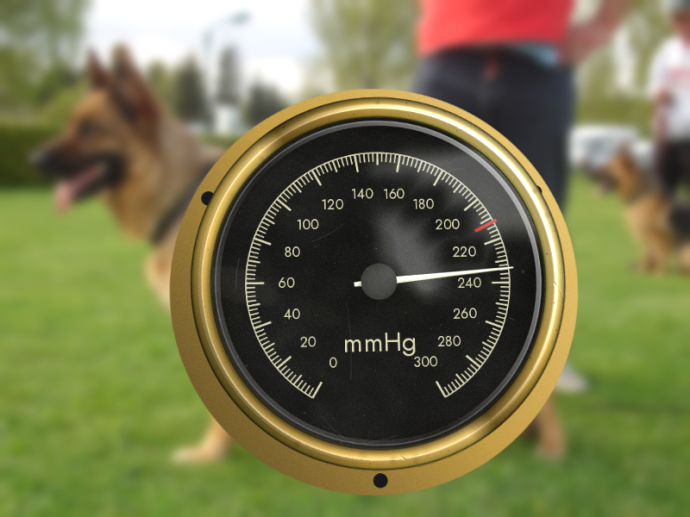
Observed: 234; mmHg
